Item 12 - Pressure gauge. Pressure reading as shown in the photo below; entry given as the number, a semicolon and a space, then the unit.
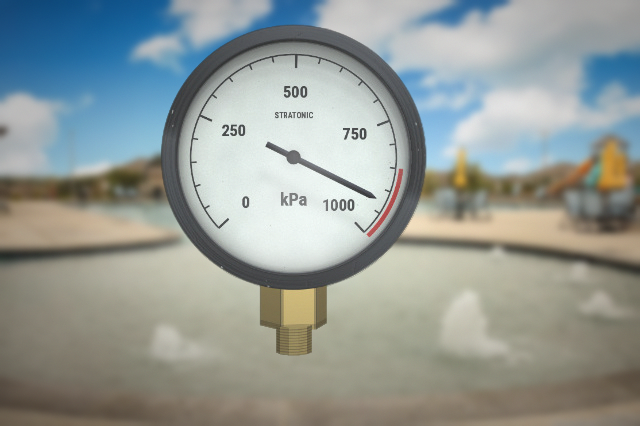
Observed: 925; kPa
